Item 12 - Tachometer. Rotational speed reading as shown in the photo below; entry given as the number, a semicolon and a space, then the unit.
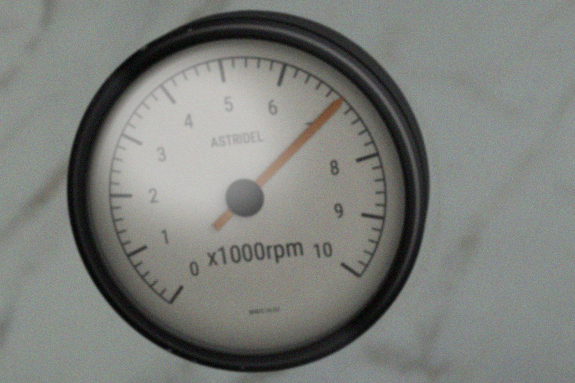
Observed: 7000; rpm
